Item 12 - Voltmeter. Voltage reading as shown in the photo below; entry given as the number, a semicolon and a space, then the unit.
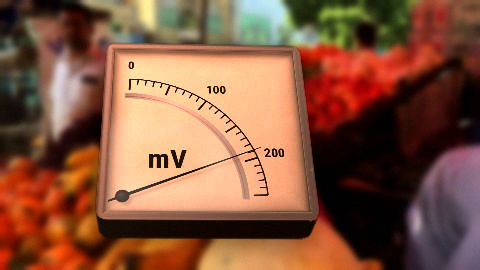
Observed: 190; mV
